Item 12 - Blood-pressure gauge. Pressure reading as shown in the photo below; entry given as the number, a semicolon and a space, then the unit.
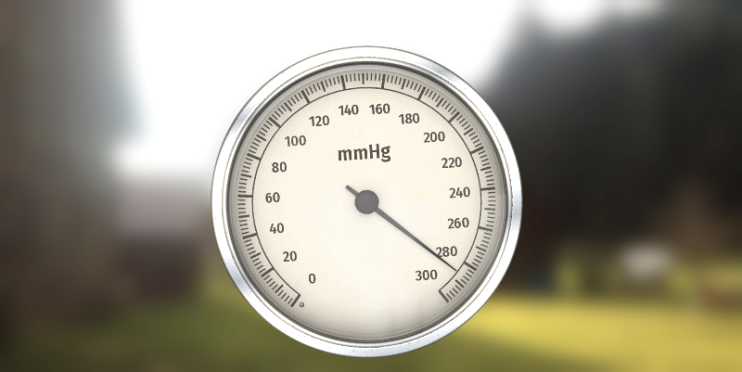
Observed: 286; mmHg
